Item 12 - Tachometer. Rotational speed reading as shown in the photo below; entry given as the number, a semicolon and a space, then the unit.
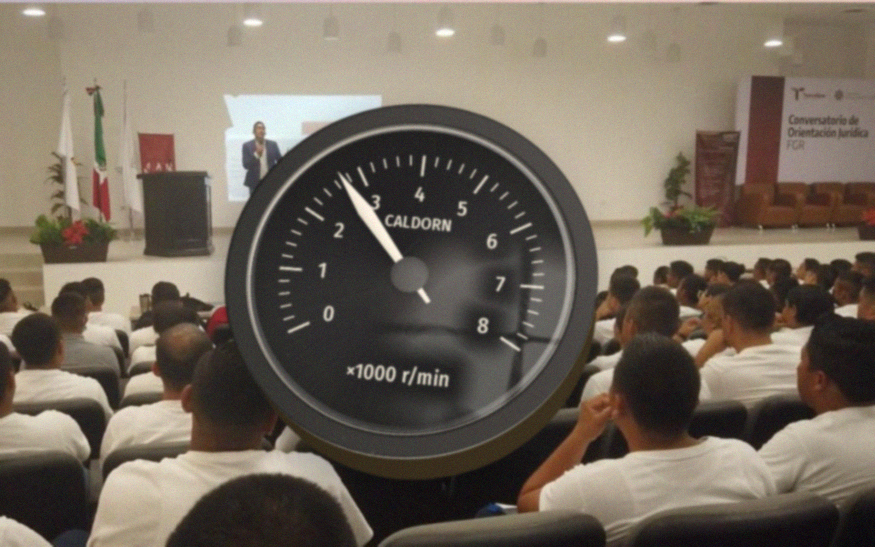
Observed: 2700; rpm
